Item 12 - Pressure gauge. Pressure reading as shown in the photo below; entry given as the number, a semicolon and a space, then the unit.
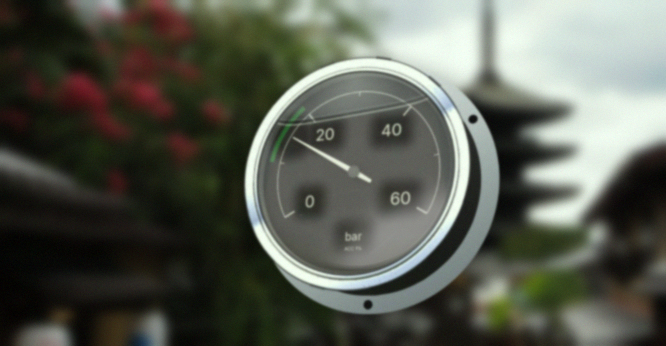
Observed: 15; bar
